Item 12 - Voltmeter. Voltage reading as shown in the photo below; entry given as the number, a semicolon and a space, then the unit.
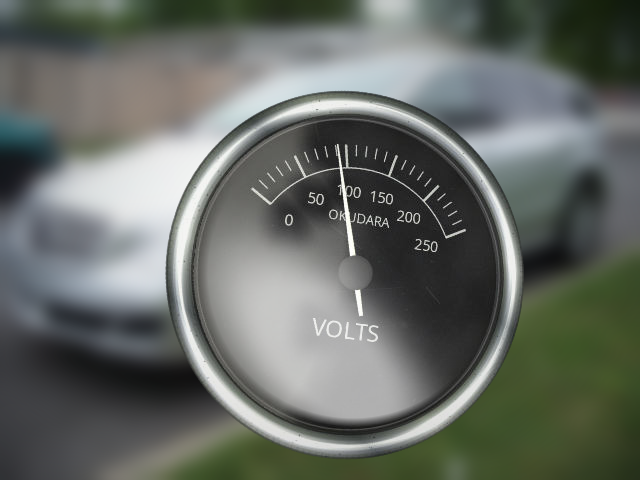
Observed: 90; V
